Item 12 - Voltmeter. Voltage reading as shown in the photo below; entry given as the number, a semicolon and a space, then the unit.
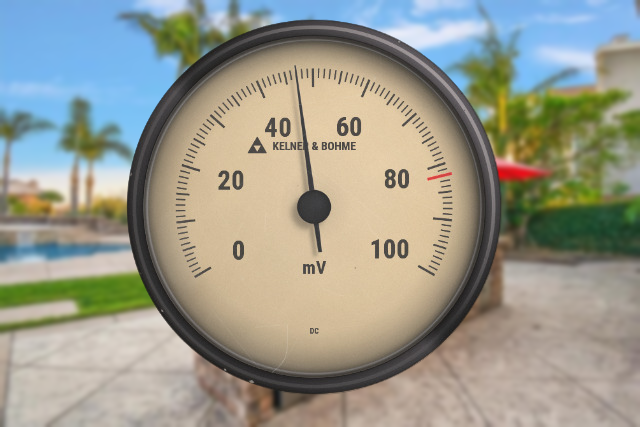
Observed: 47; mV
